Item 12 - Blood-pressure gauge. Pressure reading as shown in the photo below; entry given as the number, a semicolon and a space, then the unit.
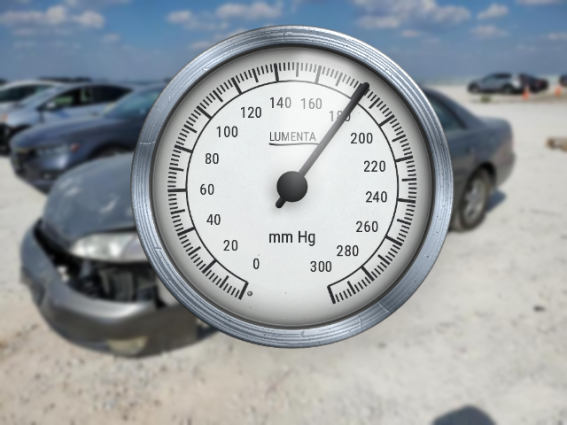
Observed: 182; mmHg
